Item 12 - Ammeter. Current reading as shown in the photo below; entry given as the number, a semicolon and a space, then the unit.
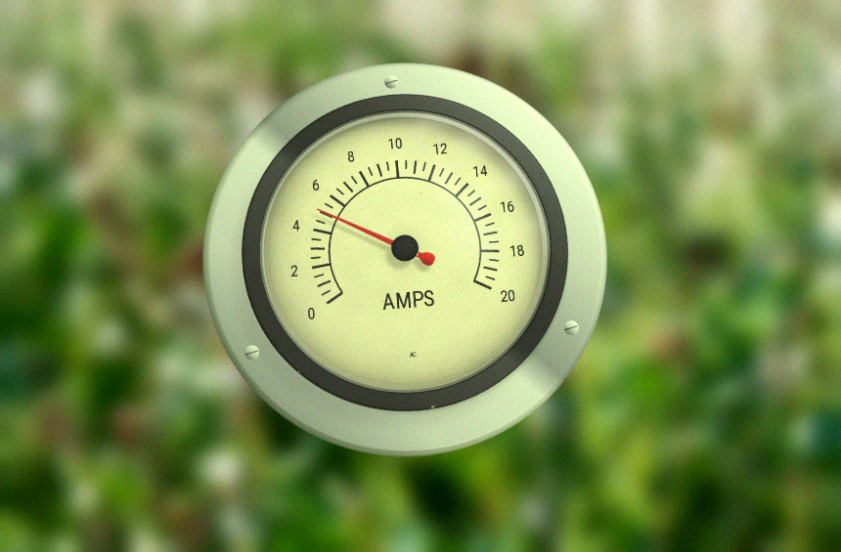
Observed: 5; A
